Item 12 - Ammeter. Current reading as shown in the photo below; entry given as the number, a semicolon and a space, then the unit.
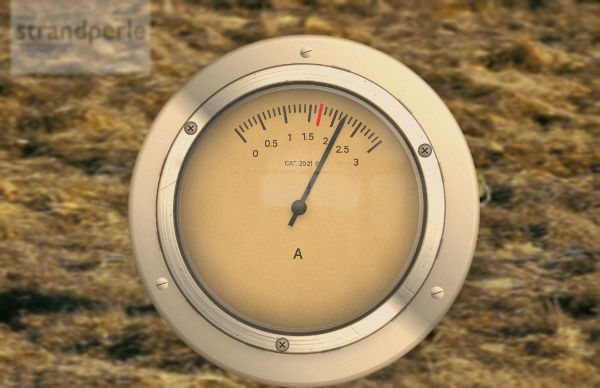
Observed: 2.2; A
